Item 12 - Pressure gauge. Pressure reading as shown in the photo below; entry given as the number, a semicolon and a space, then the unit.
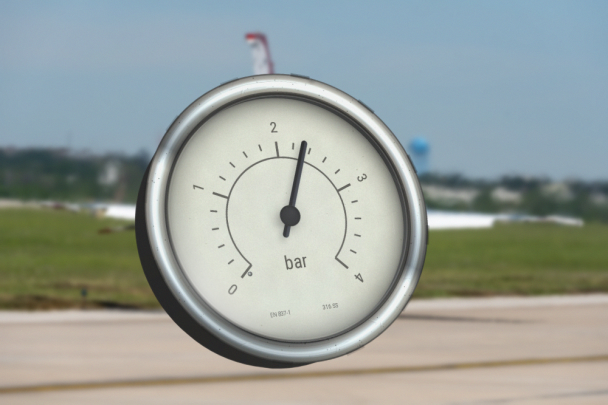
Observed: 2.3; bar
